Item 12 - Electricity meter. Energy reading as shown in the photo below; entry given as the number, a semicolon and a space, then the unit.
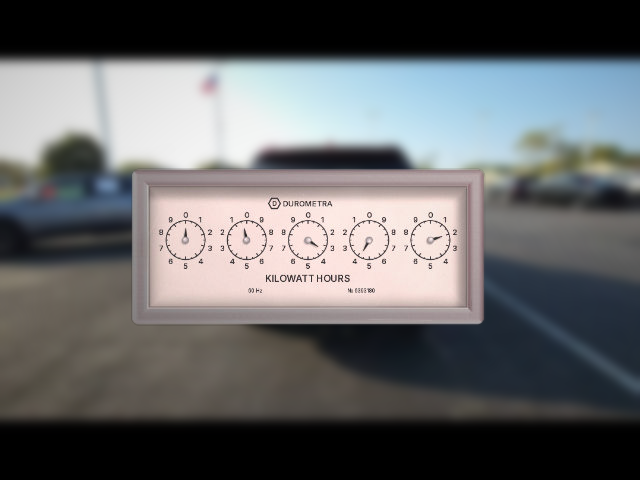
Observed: 342; kWh
